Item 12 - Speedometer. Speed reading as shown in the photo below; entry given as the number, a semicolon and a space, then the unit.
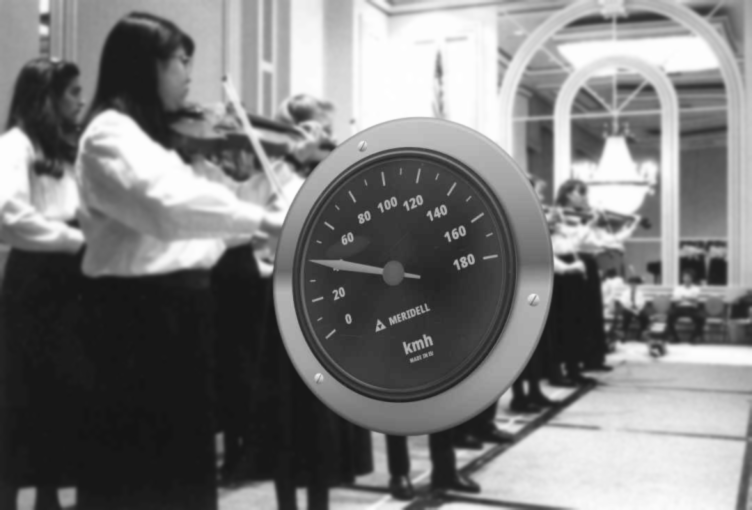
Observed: 40; km/h
